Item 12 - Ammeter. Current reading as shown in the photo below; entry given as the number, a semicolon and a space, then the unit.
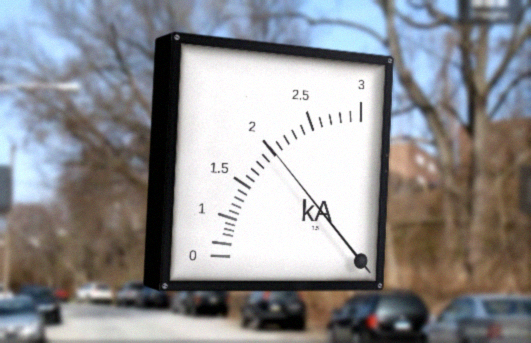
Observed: 2; kA
